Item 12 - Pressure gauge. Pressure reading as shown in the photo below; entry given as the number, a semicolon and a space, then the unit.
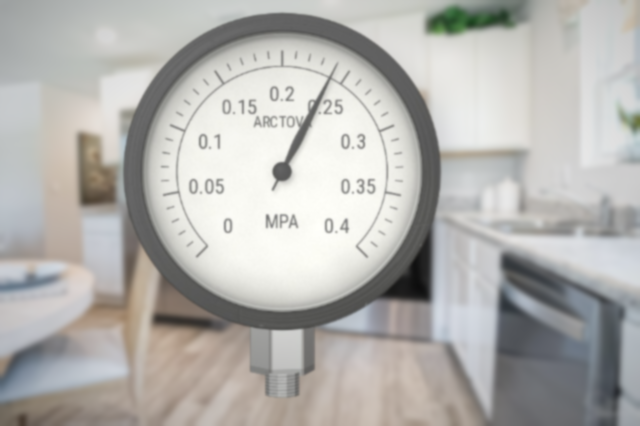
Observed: 0.24; MPa
